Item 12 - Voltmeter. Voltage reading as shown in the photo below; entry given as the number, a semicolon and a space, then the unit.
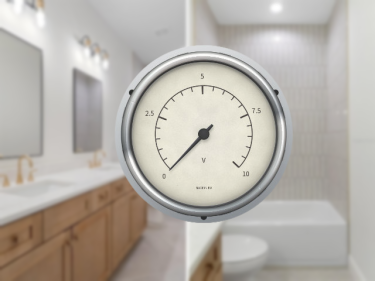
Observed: 0; V
